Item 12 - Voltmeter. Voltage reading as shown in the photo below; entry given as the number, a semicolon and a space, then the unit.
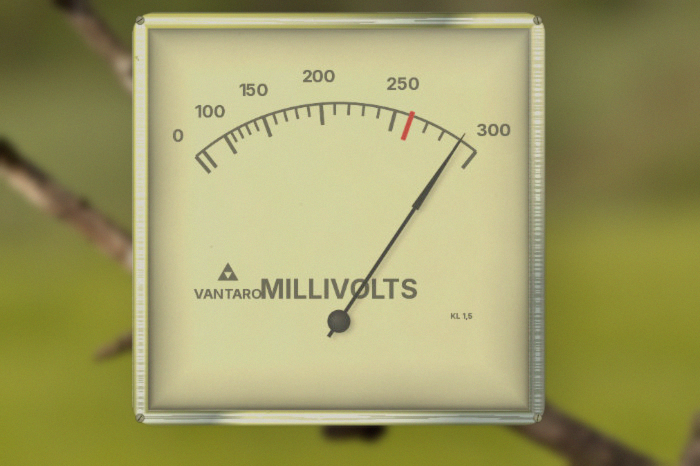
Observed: 290; mV
